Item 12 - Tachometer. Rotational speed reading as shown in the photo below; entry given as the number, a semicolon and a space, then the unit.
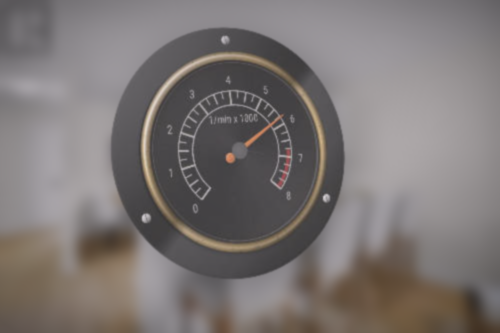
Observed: 5750; rpm
